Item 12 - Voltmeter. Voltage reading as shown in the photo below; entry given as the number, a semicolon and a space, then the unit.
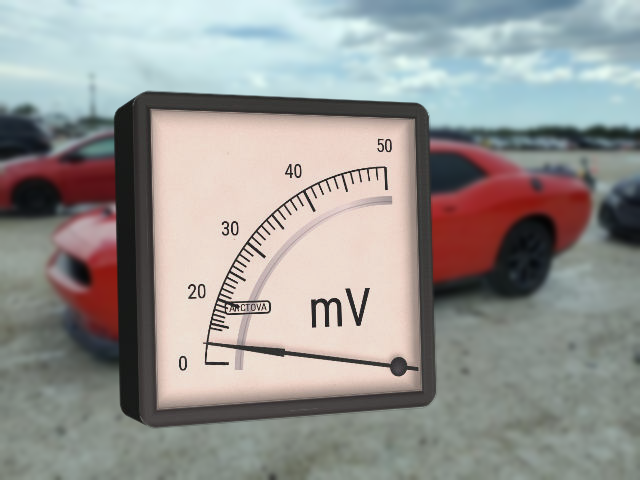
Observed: 10; mV
